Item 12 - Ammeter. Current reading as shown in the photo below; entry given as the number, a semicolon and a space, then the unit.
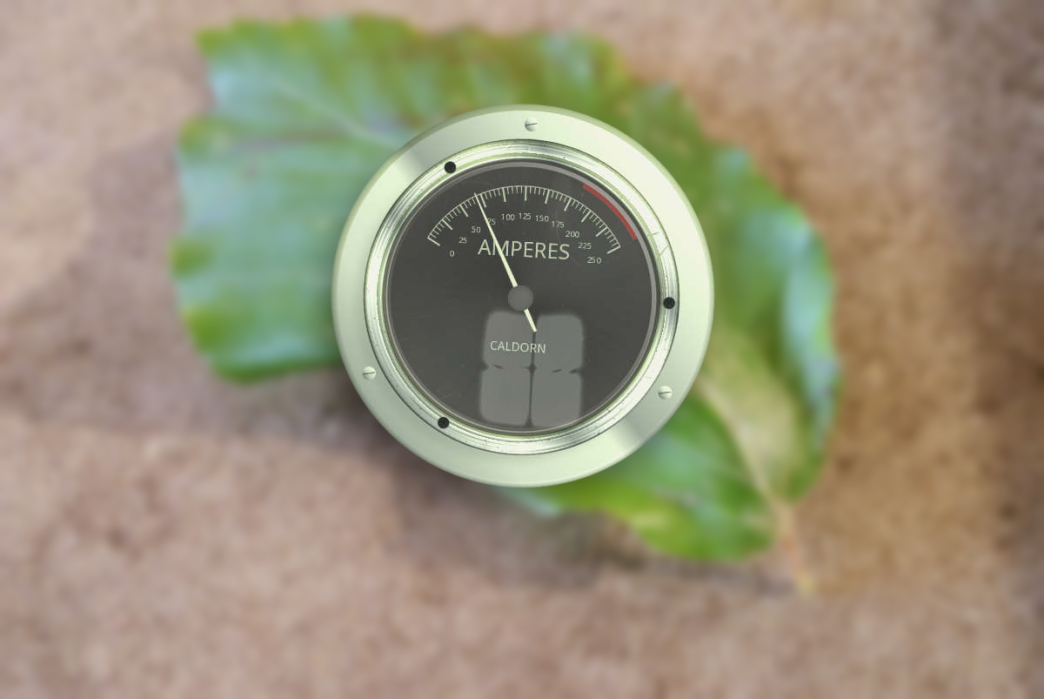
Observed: 70; A
